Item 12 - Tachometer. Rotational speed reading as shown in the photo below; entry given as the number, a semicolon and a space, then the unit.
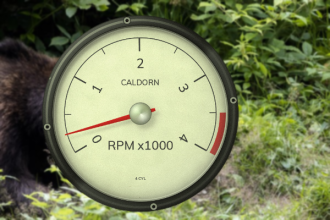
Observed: 250; rpm
